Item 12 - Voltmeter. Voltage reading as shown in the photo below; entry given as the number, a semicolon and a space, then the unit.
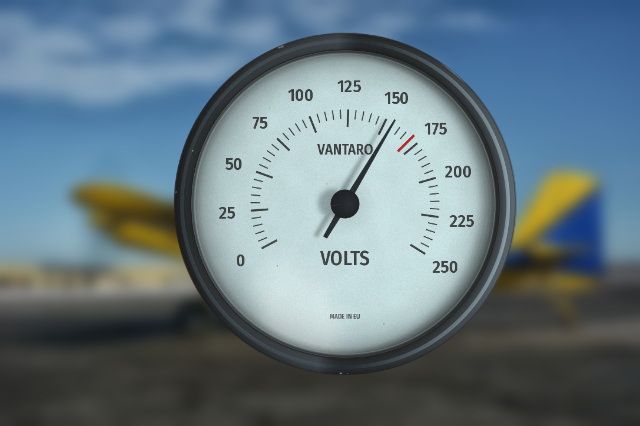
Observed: 155; V
